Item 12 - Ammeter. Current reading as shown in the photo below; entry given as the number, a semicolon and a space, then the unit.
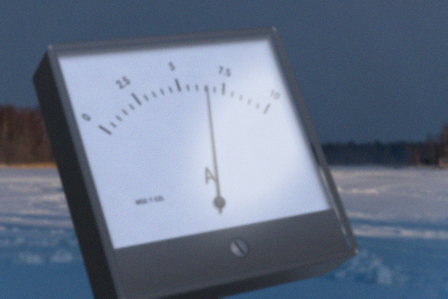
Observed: 6.5; A
